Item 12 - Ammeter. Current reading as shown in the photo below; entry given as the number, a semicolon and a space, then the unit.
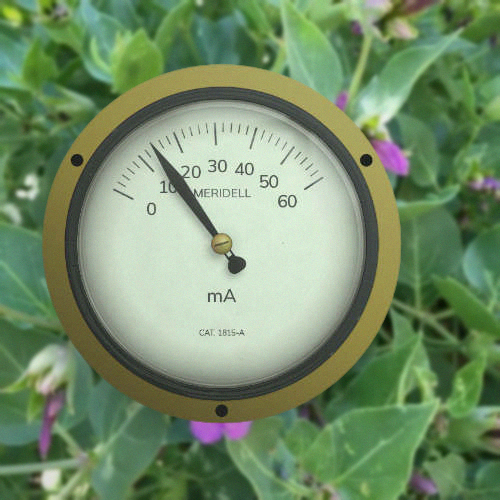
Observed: 14; mA
